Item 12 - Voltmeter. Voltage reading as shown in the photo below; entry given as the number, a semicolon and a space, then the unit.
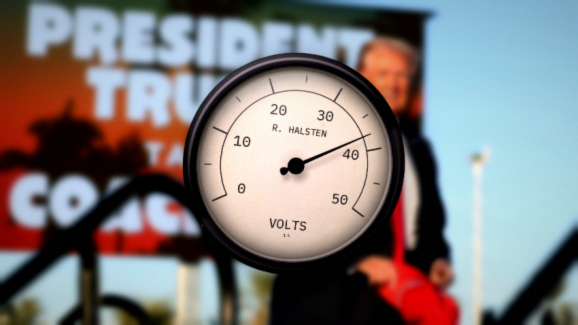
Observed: 37.5; V
